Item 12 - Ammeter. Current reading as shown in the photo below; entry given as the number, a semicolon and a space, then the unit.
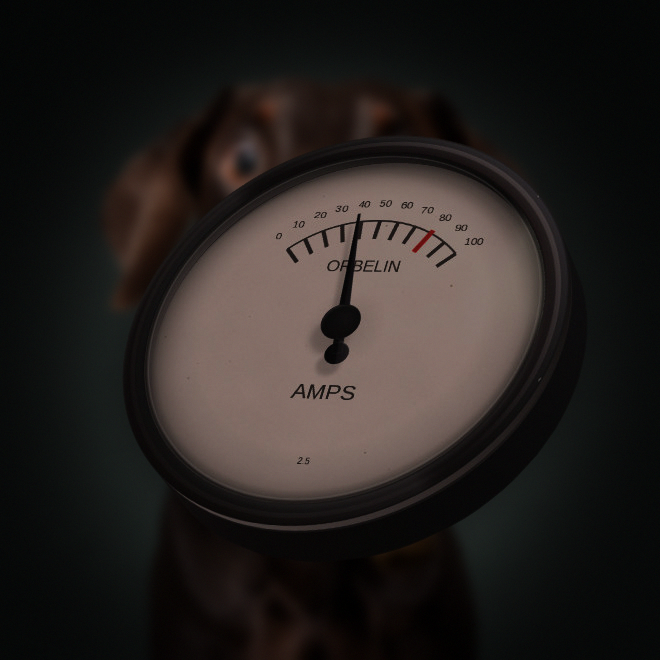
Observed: 40; A
